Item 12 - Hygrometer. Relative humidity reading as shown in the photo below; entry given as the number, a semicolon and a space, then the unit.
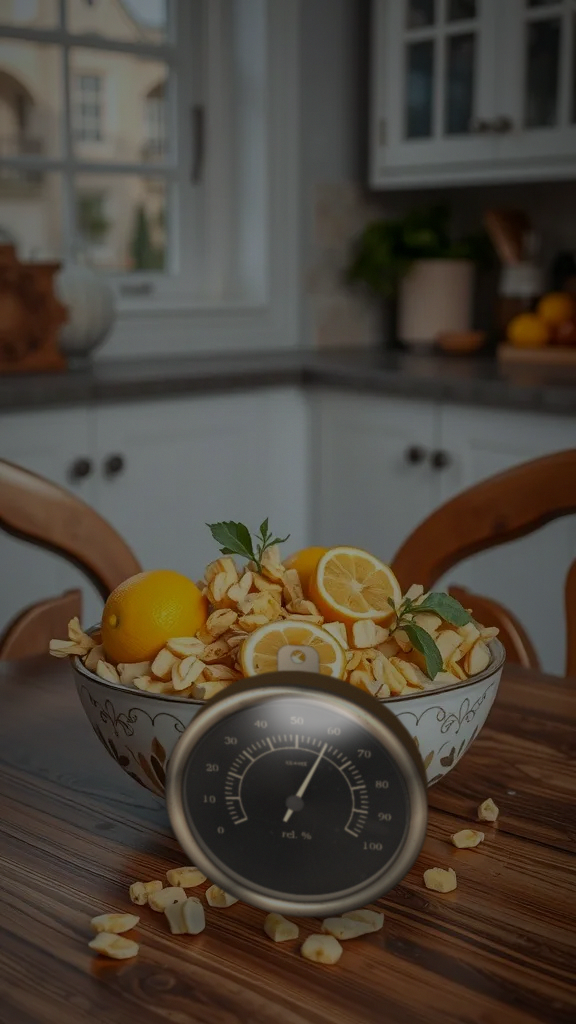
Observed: 60; %
